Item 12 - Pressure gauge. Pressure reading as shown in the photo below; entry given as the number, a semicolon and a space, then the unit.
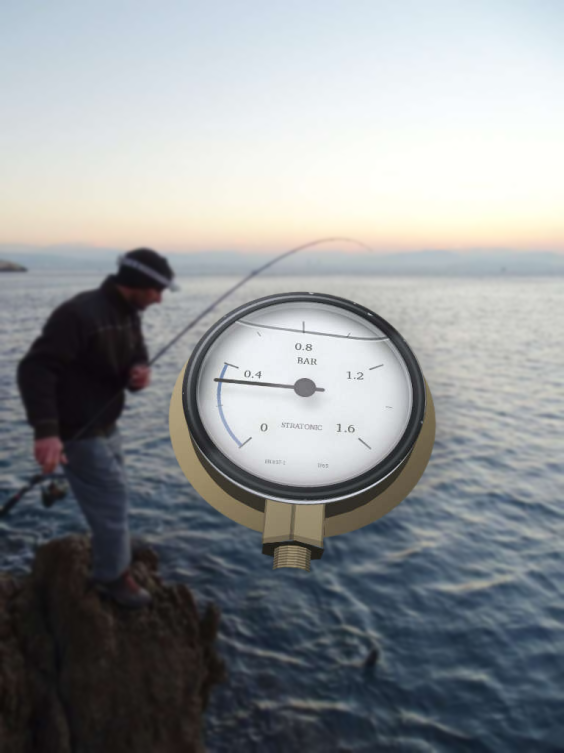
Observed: 0.3; bar
